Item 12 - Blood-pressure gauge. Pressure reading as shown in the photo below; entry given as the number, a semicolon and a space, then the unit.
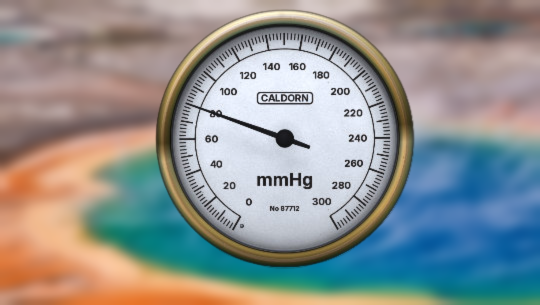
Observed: 80; mmHg
